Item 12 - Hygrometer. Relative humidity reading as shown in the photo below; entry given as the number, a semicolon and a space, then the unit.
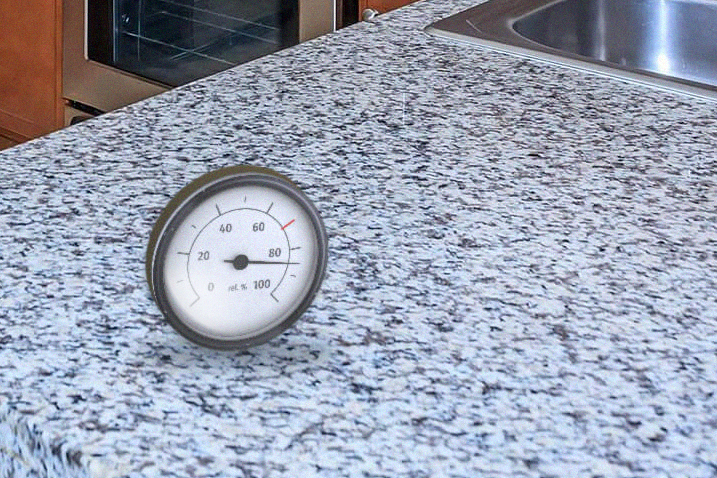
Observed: 85; %
